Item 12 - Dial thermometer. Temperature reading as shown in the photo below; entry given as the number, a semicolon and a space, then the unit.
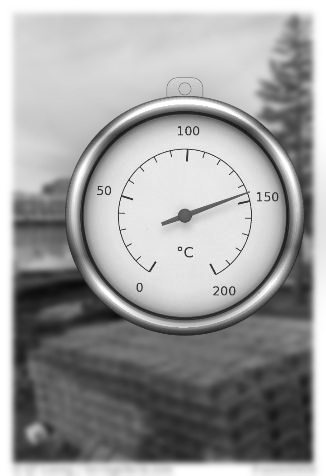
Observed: 145; °C
